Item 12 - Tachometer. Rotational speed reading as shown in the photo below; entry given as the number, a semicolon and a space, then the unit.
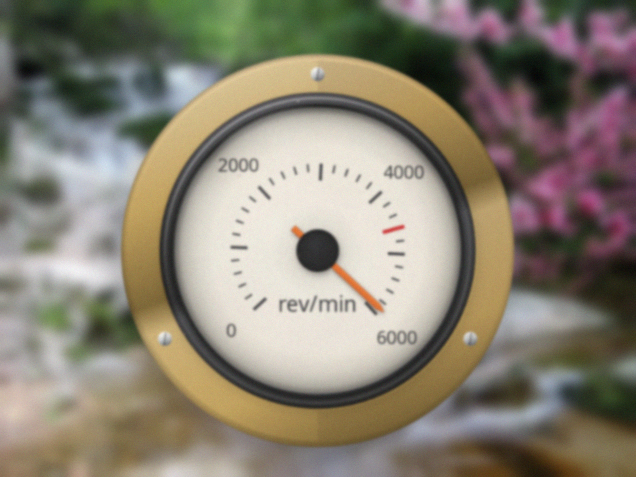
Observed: 5900; rpm
